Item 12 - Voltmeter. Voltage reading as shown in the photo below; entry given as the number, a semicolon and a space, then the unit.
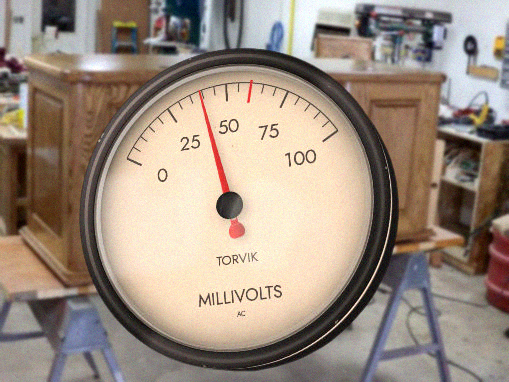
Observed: 40; mV
